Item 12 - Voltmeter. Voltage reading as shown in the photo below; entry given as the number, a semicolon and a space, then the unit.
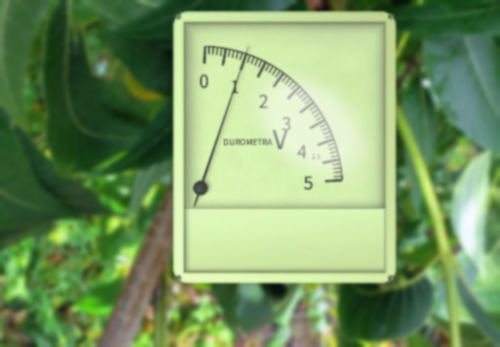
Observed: 1; V
